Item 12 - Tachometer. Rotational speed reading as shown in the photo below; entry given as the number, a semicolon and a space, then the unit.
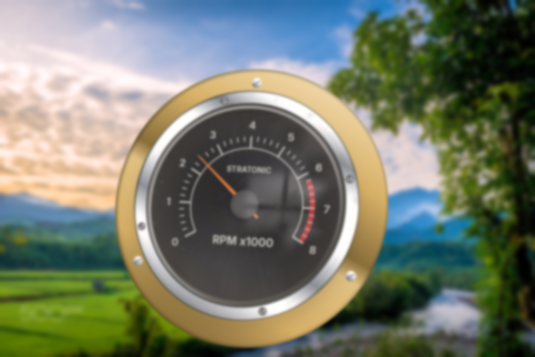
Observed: 2400; rpm
